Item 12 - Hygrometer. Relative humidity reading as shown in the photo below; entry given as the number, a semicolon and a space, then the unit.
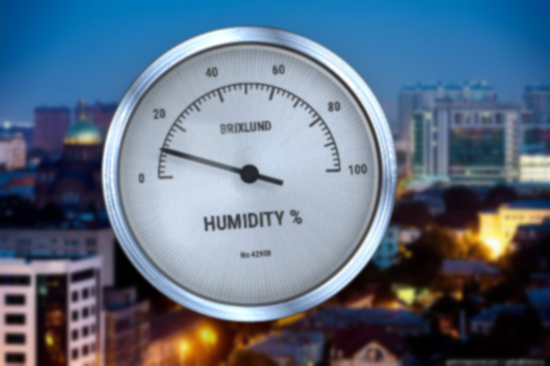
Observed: 10; %
